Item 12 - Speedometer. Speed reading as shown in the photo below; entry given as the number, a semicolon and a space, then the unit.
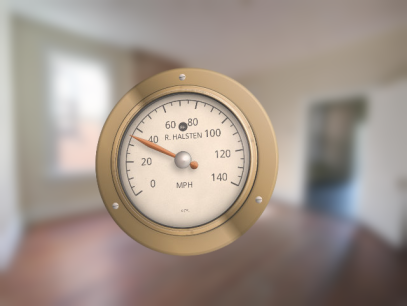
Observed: 35; mph
